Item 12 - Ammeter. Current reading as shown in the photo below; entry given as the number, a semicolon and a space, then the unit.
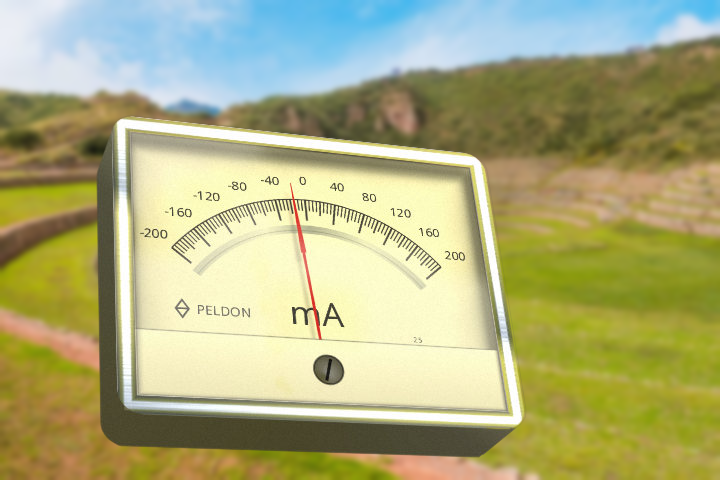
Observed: -20; mA
